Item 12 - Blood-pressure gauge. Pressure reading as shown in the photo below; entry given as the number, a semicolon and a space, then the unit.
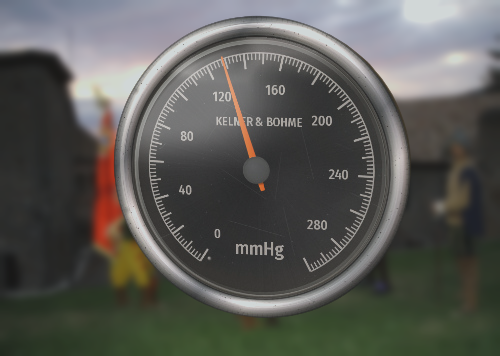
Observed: 130; mmHg
